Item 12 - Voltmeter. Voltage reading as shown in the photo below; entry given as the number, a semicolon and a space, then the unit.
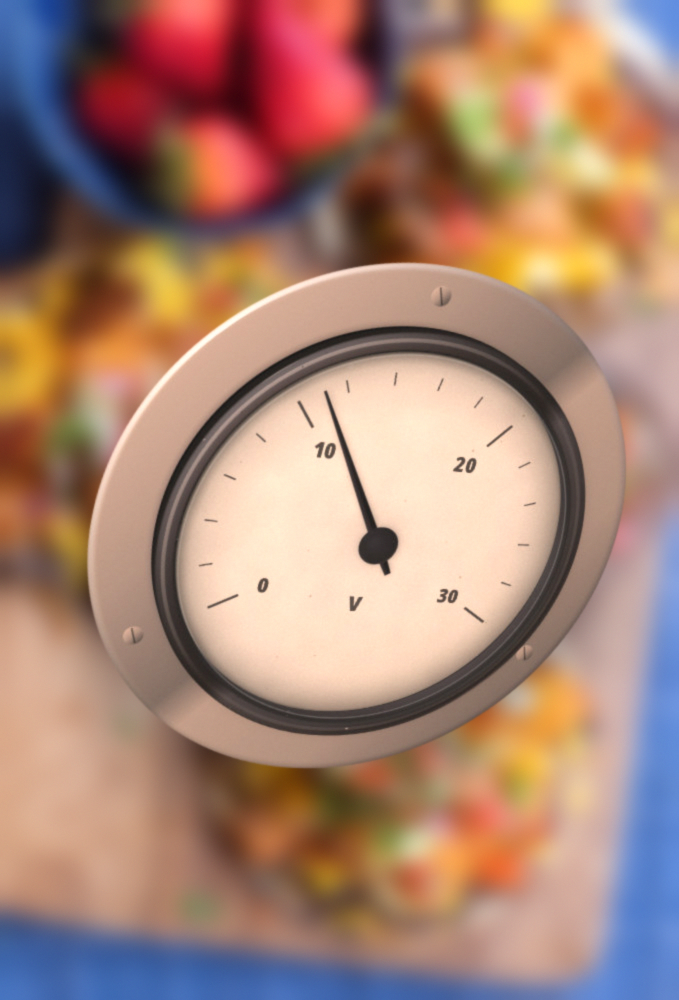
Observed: 11; V
